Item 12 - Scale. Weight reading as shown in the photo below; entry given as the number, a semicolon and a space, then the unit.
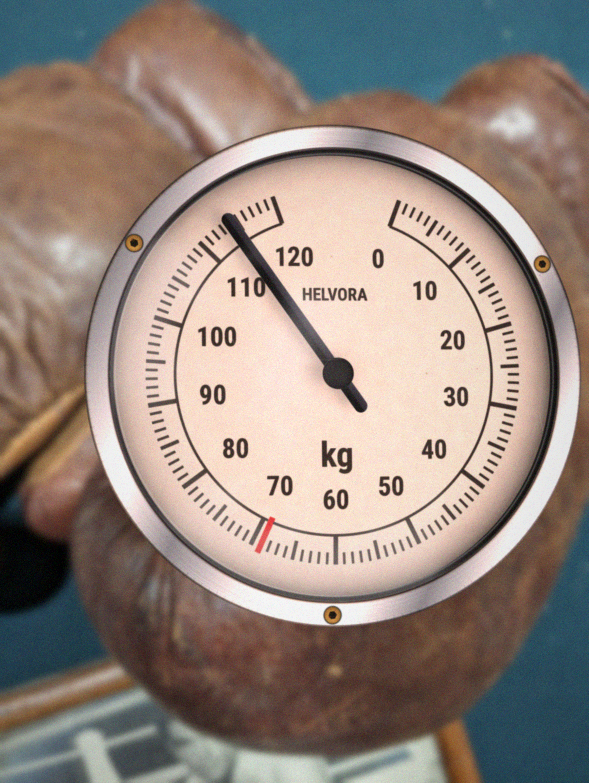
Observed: 114; kg
